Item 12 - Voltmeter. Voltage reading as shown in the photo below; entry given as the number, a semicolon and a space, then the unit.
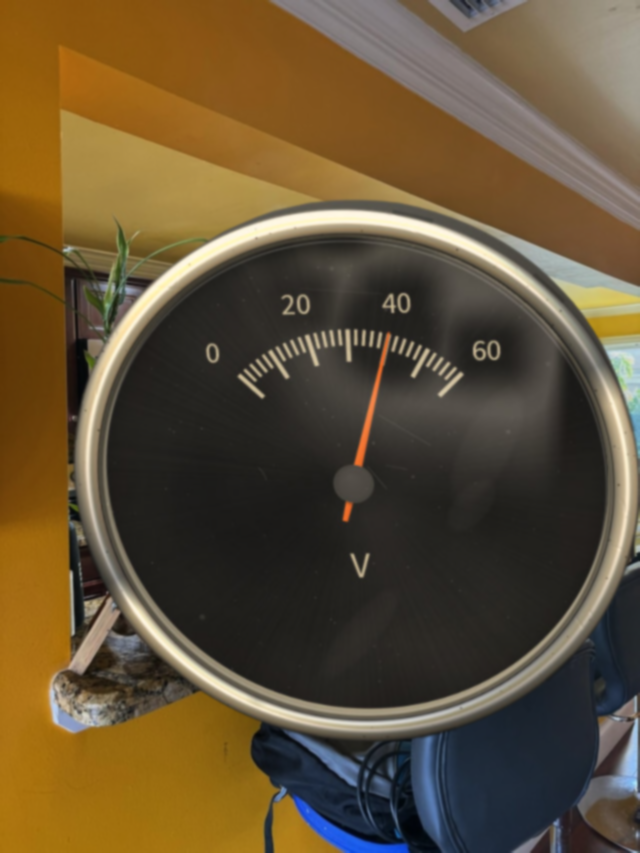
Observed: 40; V
